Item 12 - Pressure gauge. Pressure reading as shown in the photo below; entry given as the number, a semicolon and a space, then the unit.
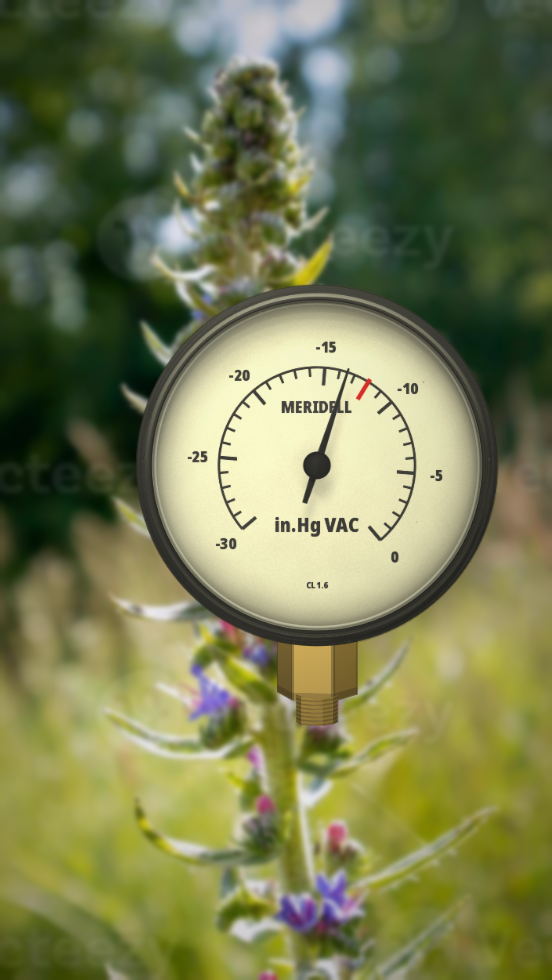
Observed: -13.5; inHg
